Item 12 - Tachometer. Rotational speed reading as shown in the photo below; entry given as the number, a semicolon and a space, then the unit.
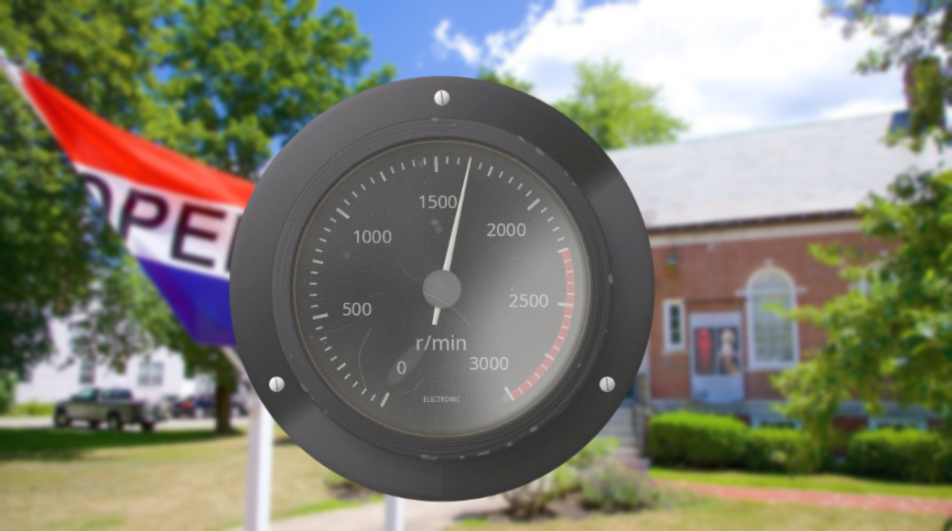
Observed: 1650; rpm
